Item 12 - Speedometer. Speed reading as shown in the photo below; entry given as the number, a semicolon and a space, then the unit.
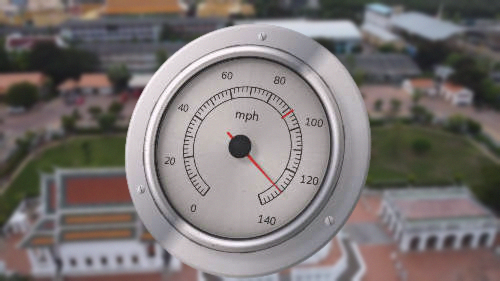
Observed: 130; mph
